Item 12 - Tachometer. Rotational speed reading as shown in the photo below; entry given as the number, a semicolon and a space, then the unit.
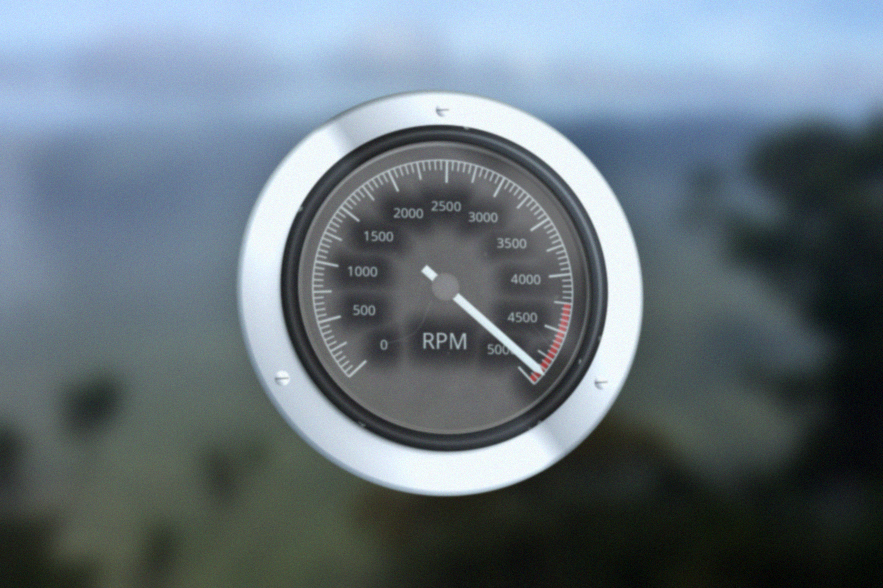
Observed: 4900; rpm
